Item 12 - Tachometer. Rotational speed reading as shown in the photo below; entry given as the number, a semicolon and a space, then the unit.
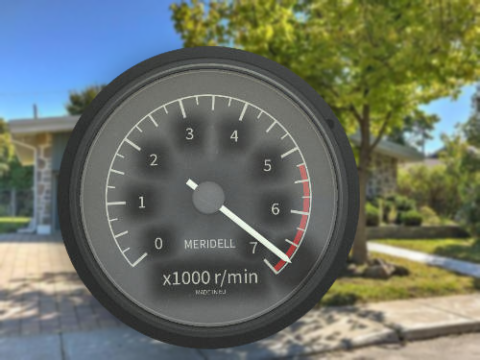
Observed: 6750; rpm
